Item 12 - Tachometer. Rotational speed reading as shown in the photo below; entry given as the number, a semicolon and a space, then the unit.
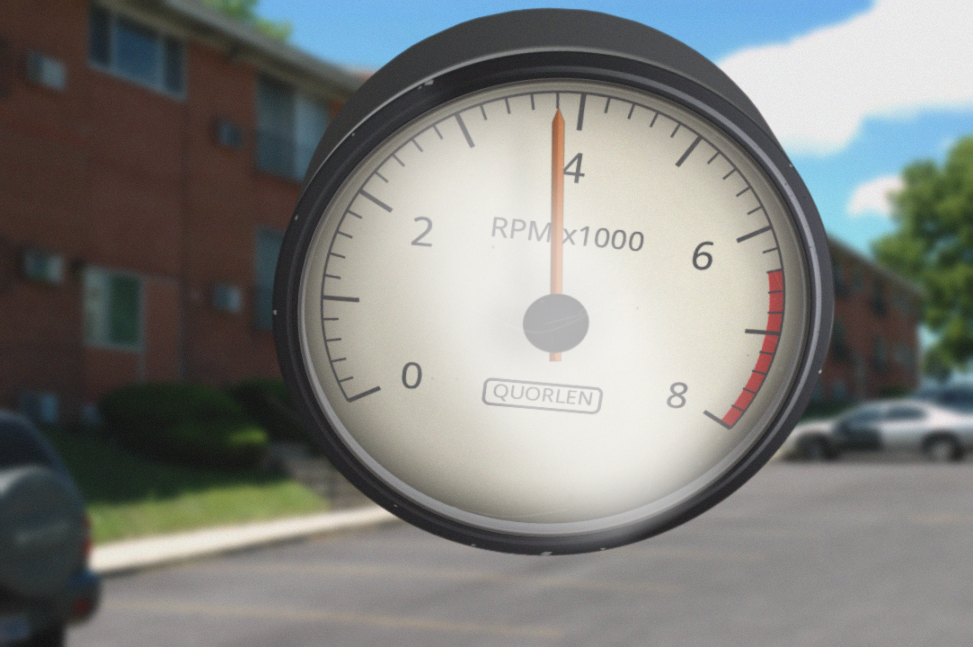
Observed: 3800; rpm
